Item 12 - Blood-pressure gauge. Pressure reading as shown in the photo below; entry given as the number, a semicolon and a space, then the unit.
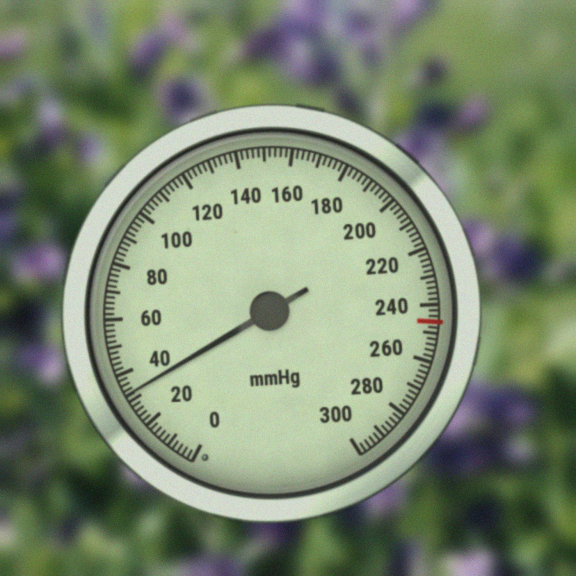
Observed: 32; mmHg
